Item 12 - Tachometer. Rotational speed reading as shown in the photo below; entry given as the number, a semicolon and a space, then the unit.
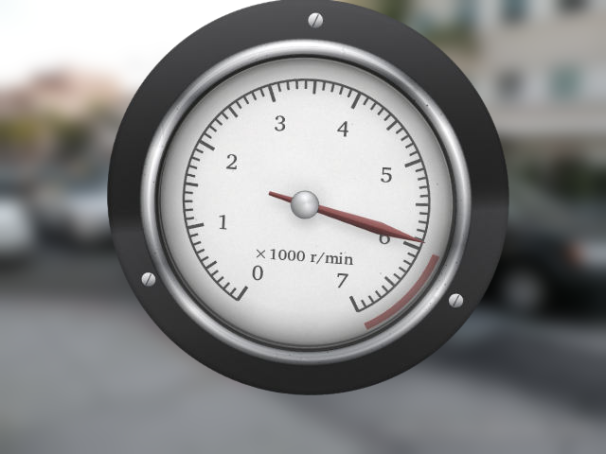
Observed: 5900; rpm
